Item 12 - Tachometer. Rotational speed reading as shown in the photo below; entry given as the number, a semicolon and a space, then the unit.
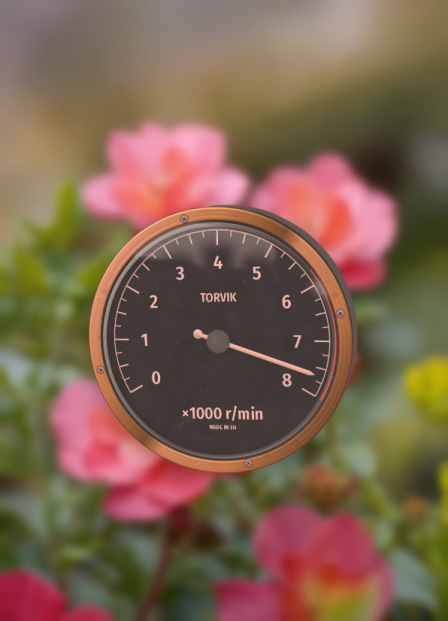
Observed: 7625; rpm
